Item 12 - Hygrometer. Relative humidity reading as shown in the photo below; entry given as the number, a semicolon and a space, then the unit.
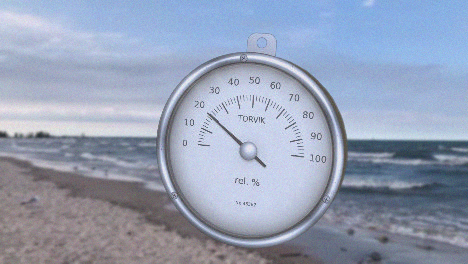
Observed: 20; %
